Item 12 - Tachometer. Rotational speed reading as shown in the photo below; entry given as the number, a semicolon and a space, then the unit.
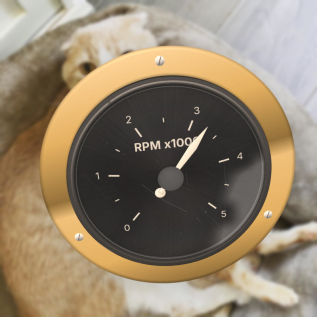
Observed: 3250; rpm
